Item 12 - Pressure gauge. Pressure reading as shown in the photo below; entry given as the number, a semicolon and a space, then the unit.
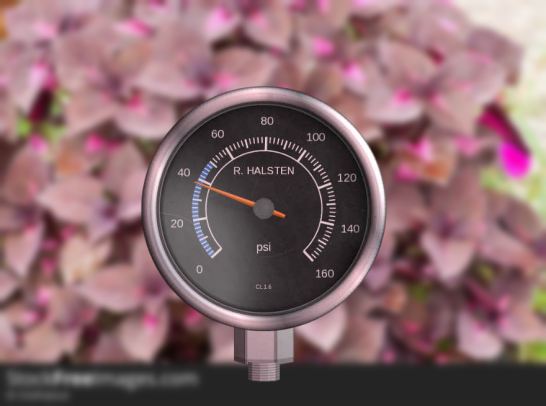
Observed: 38; psi
